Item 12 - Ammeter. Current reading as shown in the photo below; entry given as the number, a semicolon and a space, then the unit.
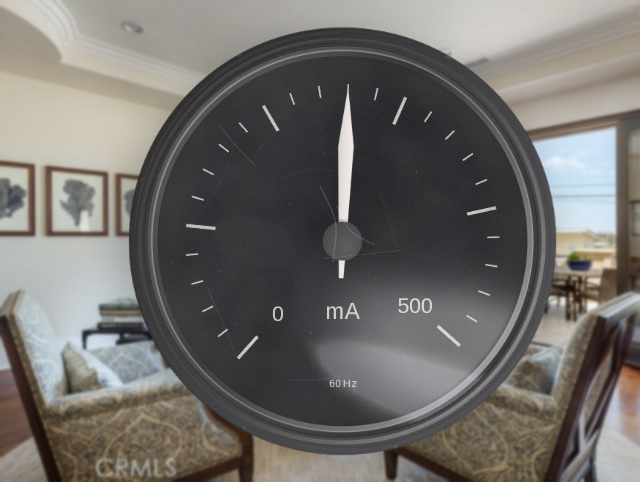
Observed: 260; mA
